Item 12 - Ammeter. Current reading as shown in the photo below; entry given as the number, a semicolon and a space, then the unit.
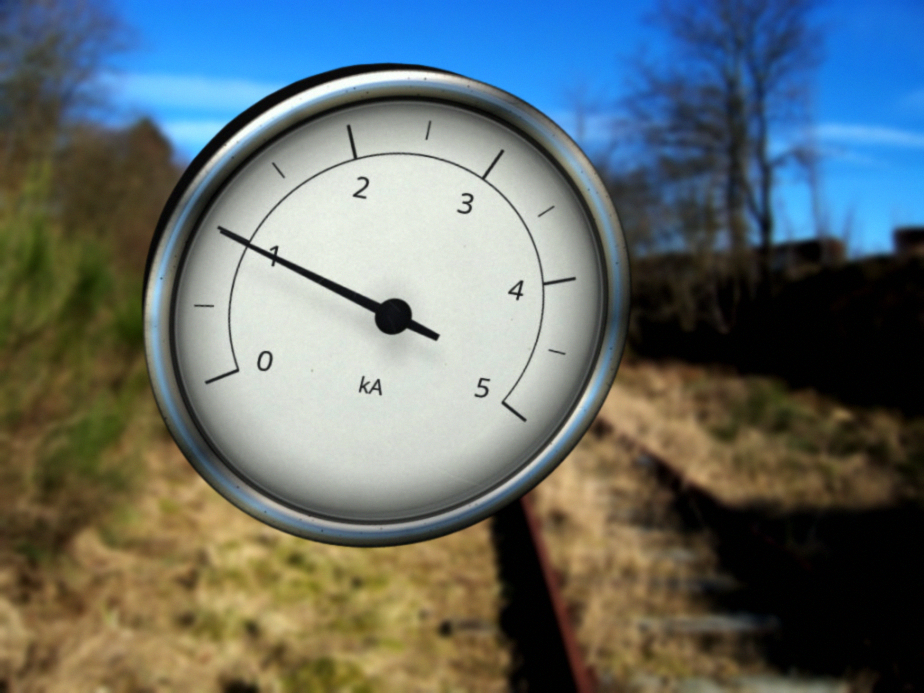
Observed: 1; kA
